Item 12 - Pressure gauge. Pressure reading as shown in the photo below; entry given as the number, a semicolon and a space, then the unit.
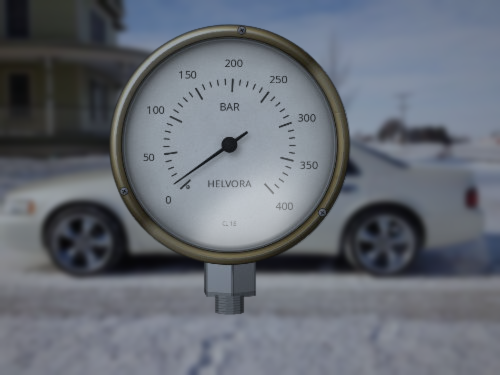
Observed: 10; bar
